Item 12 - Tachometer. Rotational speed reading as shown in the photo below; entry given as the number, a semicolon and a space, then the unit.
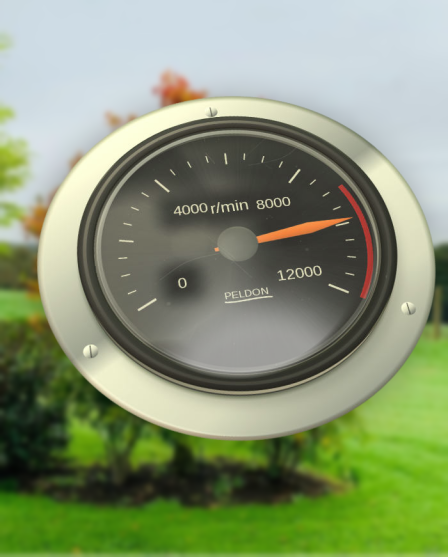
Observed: 10000; rpm
